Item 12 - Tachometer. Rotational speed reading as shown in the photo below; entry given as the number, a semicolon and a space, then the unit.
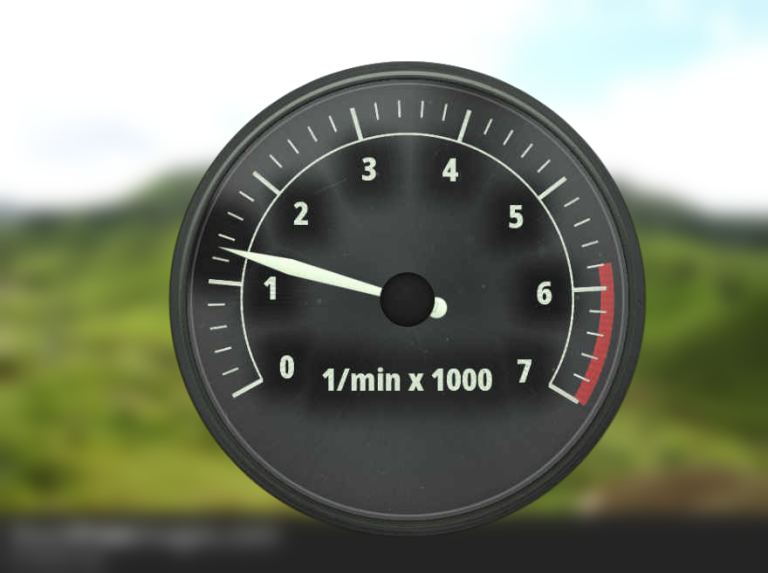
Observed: 1300; rpm
